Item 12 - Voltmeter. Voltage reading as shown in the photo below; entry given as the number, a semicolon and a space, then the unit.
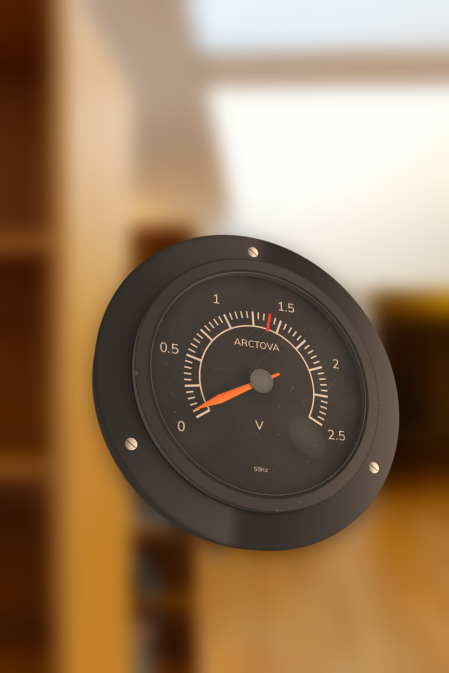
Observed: 0.05; V
